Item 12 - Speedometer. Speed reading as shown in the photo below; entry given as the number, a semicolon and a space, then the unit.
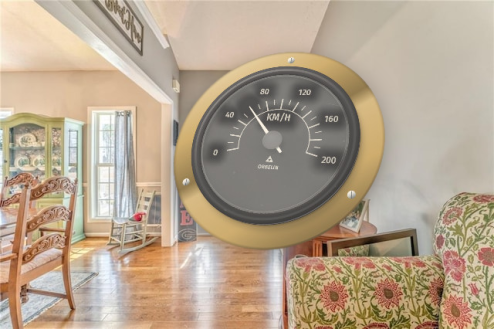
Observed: 60; km/h
